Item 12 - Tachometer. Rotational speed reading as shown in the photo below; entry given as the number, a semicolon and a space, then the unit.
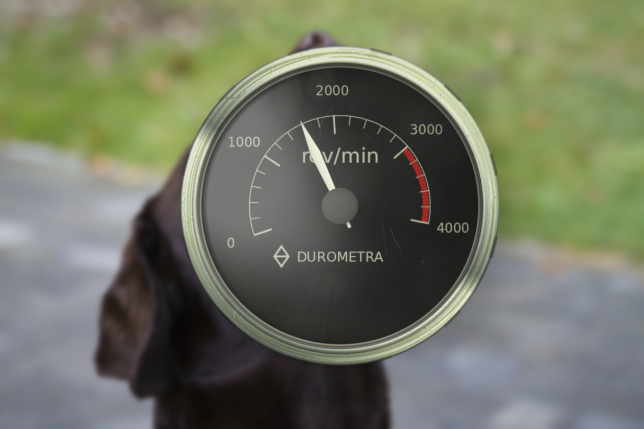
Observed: 1600; rpm
